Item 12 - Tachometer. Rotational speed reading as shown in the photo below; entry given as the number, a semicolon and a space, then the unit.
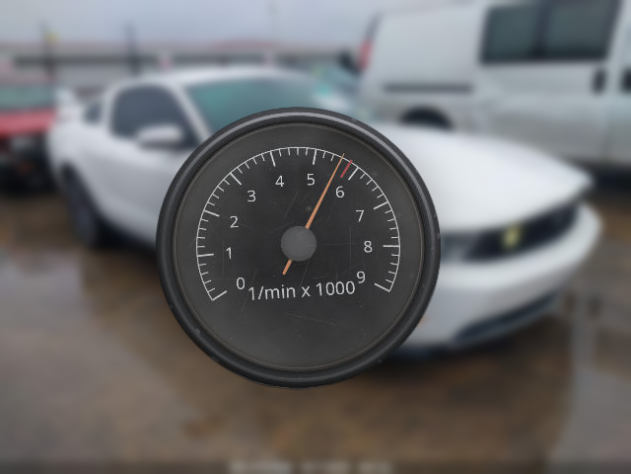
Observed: 5600; rpm
